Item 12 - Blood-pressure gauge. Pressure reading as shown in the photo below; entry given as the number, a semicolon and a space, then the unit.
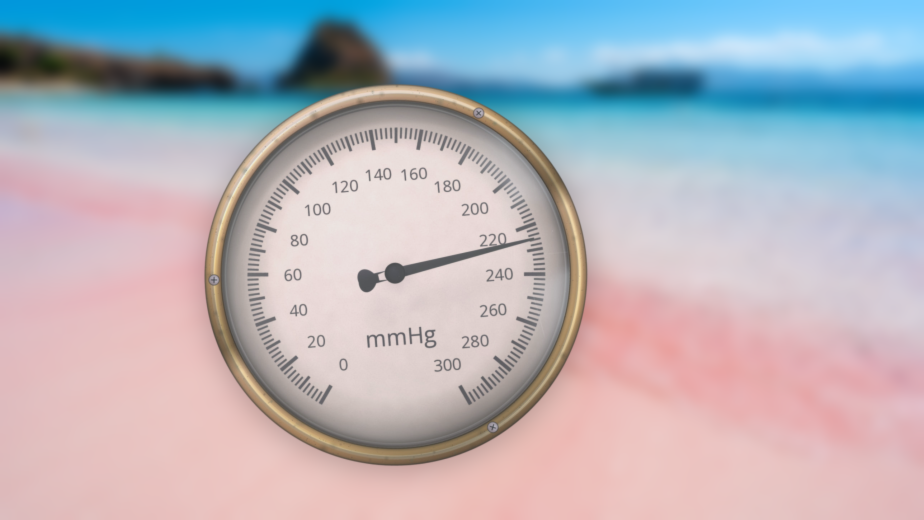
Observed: 226; mmHg
